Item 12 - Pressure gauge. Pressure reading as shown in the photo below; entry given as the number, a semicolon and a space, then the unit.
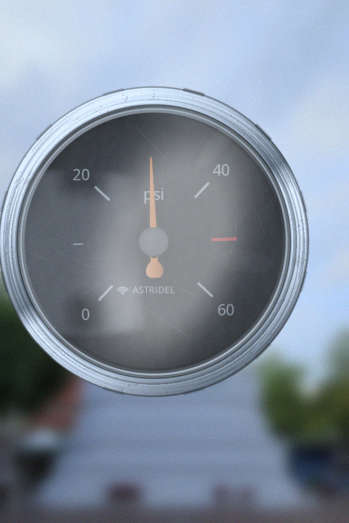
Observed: 30; psi
